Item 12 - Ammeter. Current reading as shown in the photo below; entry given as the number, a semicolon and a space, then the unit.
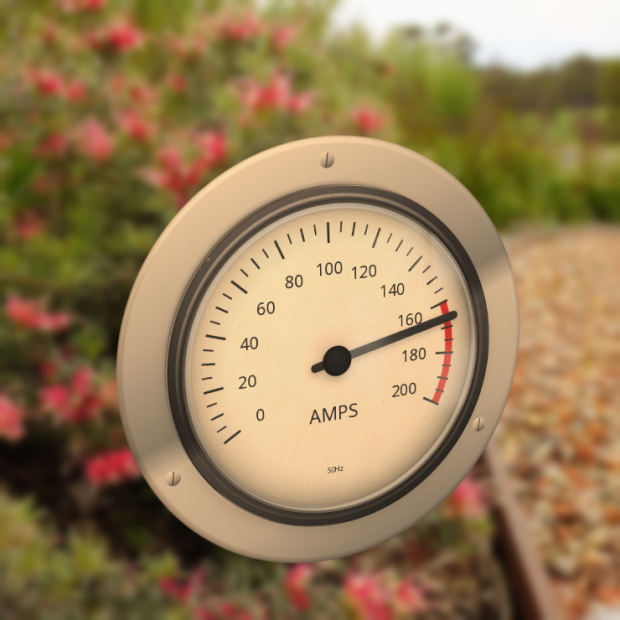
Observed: 165; A
